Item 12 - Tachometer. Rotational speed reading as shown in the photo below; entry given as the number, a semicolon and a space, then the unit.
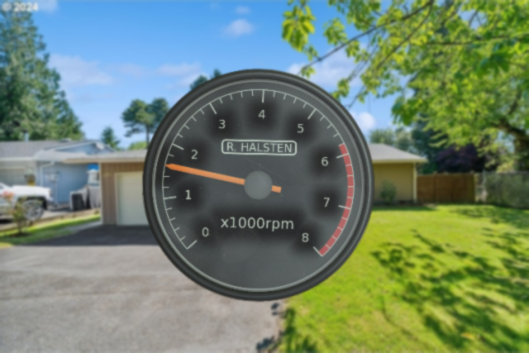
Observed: 1600; rpm
